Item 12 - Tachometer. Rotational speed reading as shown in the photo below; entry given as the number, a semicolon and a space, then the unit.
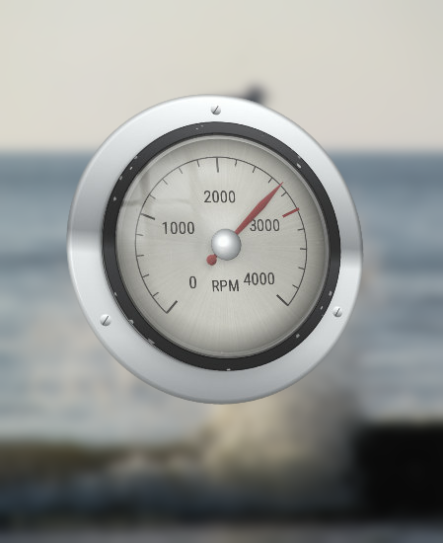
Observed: 2700; rpm
